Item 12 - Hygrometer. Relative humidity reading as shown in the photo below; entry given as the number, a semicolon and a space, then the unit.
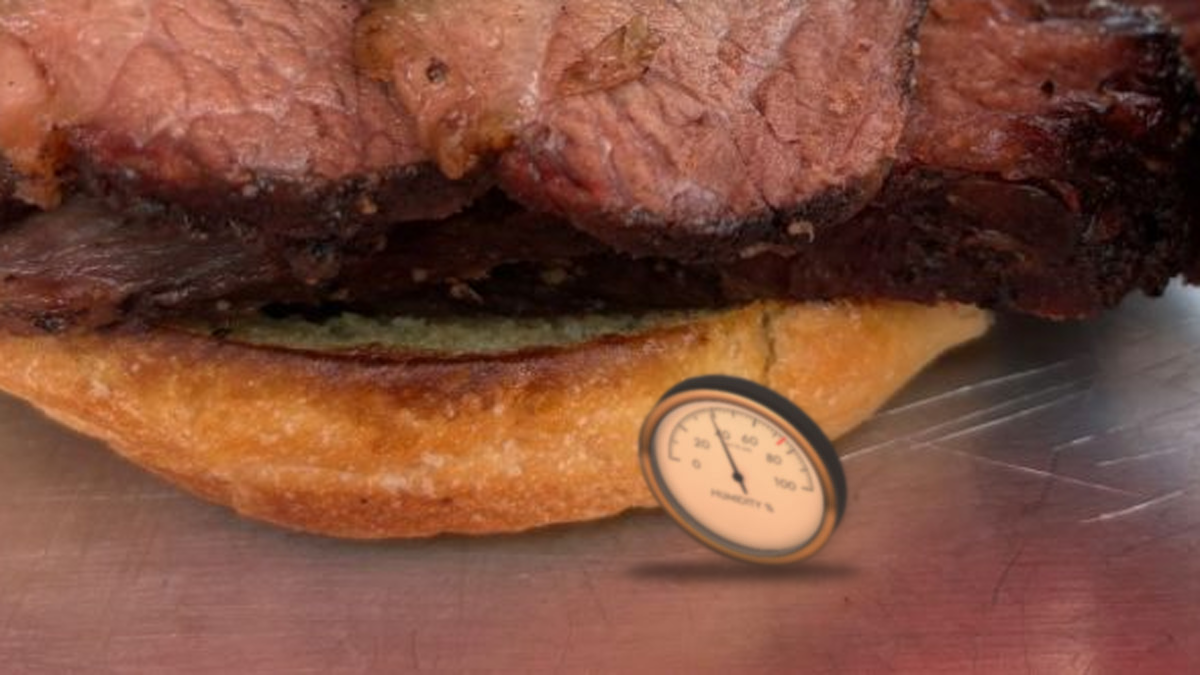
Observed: 40; %
